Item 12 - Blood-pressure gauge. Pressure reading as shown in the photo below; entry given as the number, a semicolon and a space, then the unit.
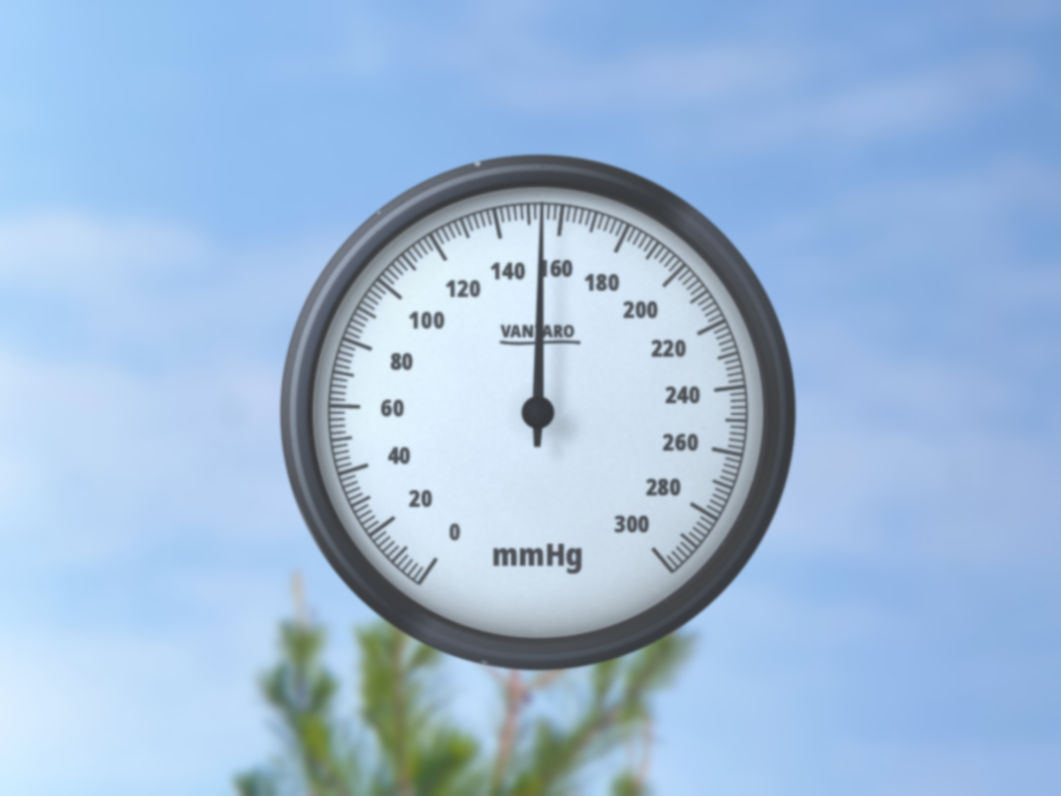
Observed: 154; mmHg
